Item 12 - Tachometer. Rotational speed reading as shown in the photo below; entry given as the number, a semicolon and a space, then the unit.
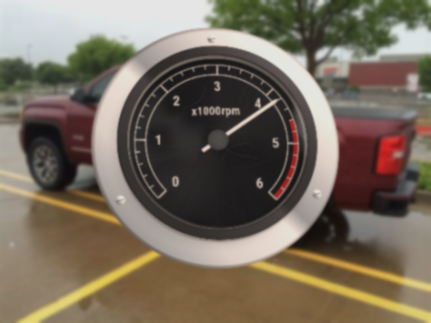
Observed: 4200; rpm
